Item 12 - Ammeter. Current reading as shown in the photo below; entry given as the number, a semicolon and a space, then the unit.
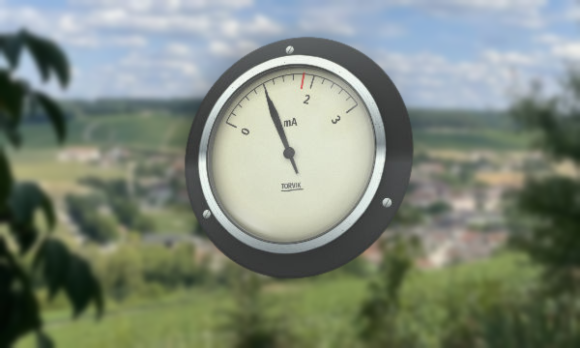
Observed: 1; mA
